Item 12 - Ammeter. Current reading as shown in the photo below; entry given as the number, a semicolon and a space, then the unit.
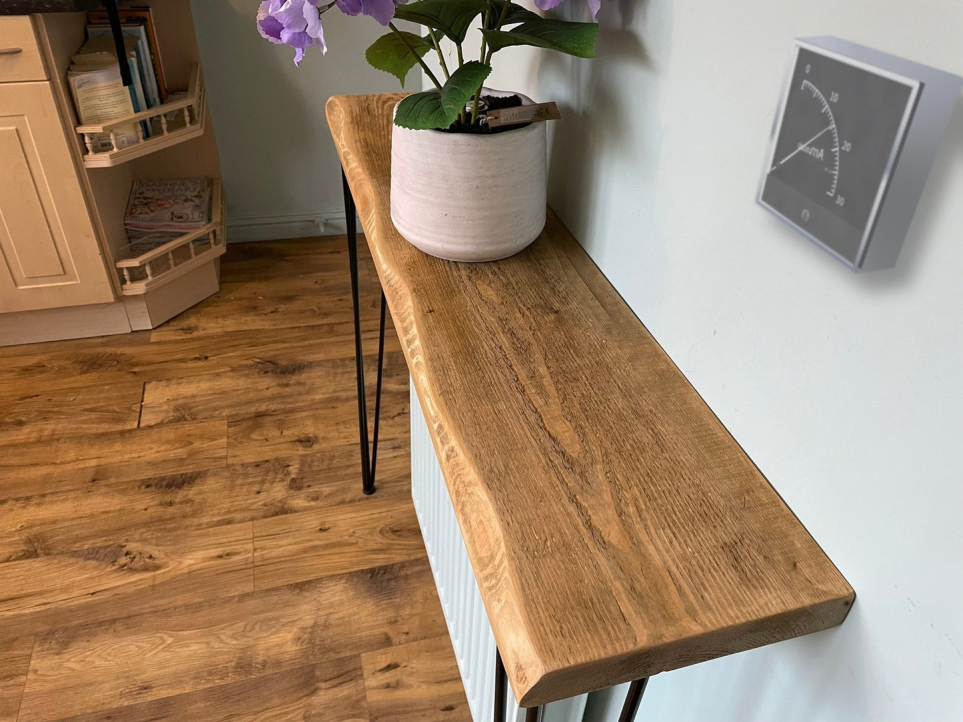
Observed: 15; mA
